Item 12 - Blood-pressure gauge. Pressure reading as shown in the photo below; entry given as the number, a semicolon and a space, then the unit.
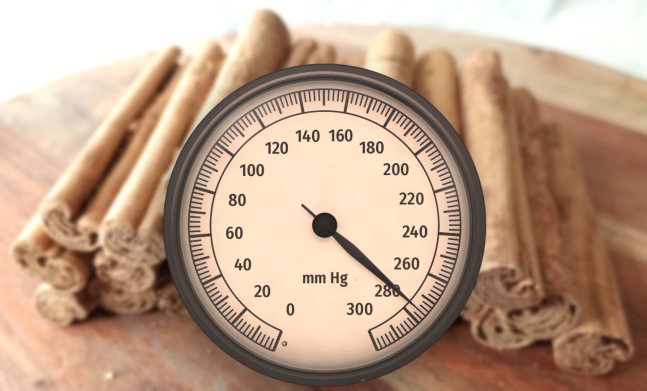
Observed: 276; mmHg
